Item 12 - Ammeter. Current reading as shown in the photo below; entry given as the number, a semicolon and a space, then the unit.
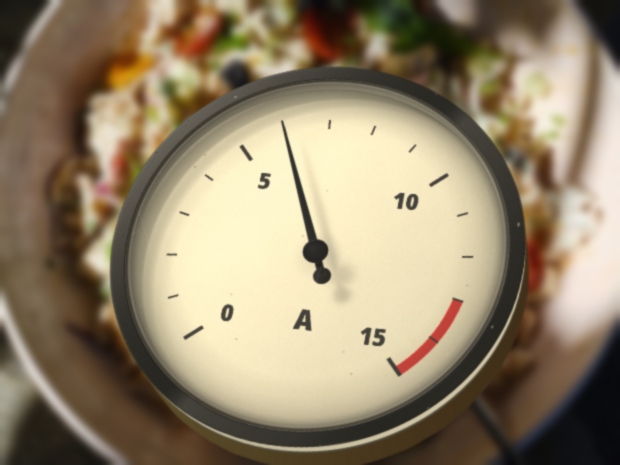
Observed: 6; A
